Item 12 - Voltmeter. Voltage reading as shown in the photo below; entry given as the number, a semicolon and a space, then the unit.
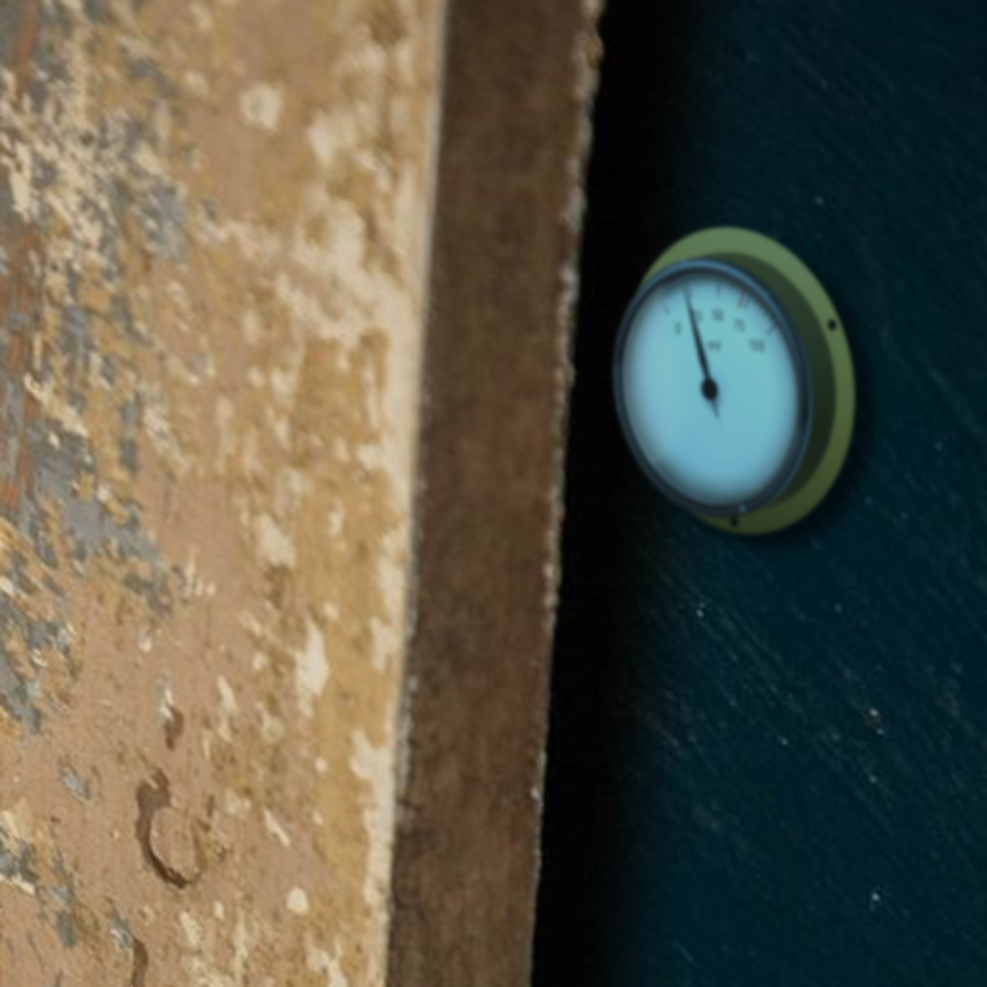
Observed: 25; mV
